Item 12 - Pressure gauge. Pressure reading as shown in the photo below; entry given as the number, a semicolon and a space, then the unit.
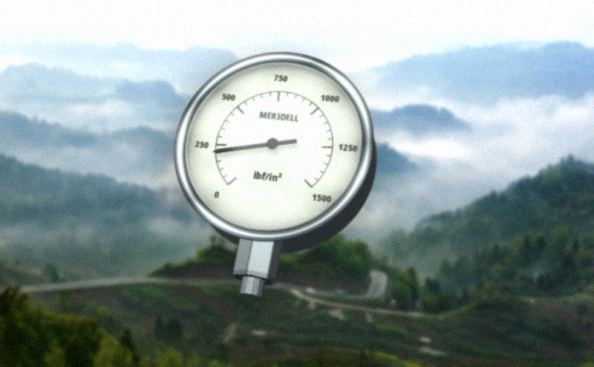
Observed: 200; psi
